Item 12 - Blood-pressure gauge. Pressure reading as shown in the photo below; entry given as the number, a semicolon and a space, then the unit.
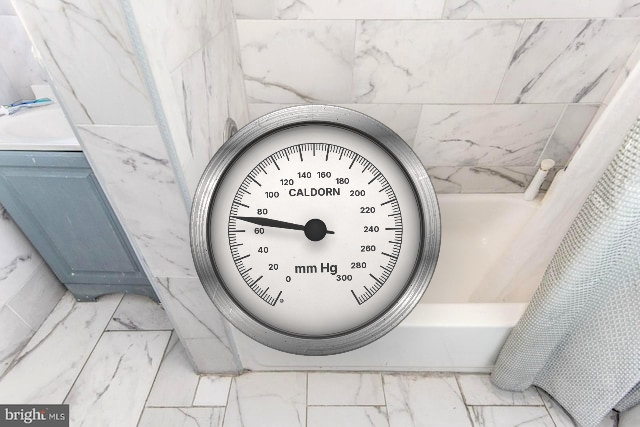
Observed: 70; mmHg
